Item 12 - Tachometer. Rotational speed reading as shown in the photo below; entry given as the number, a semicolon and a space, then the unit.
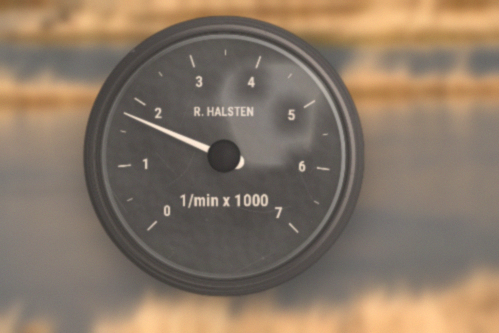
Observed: 1750; rpm
